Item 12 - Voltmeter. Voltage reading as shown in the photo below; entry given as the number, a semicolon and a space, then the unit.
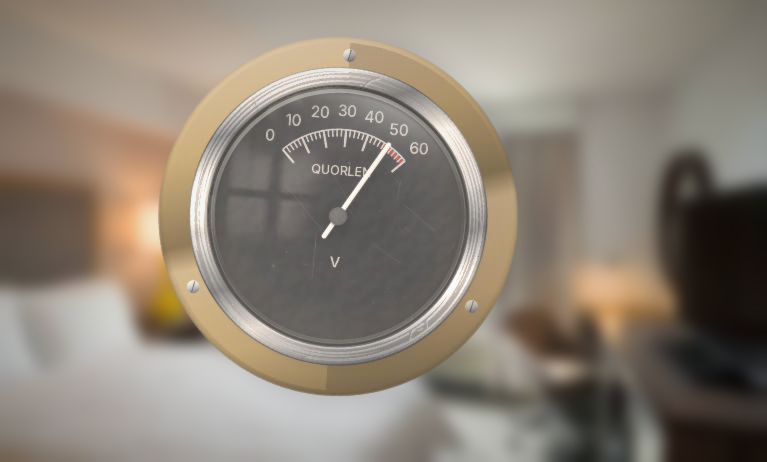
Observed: 50; V
